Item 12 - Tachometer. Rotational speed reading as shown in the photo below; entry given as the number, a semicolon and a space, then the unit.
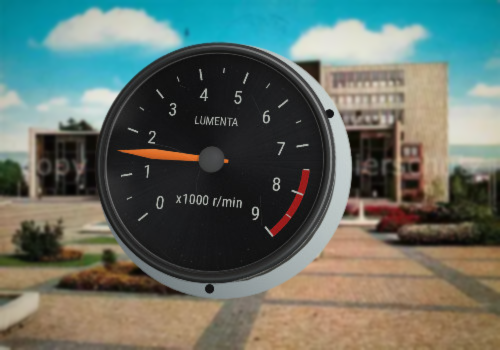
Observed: 1500; rpm
